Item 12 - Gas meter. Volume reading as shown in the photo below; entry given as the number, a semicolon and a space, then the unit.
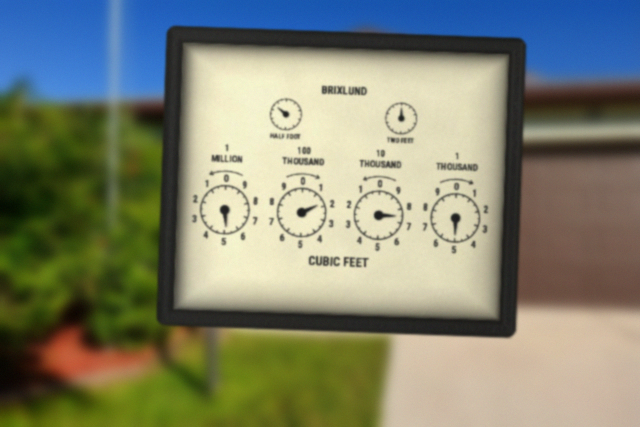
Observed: 517500; ft³
